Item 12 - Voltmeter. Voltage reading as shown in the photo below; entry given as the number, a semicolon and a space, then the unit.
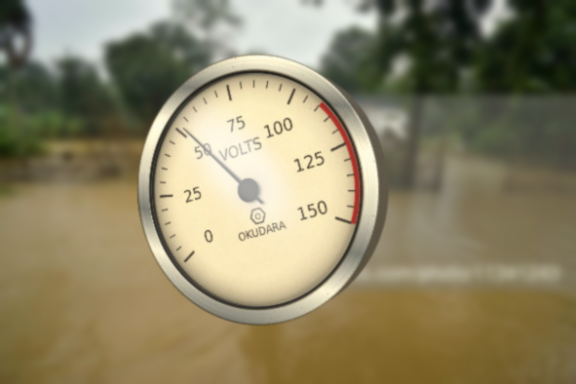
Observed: 52.5; V
